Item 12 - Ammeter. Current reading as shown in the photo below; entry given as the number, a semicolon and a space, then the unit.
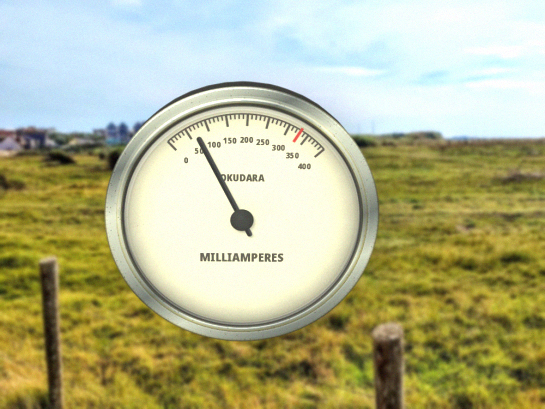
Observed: 70; mA
